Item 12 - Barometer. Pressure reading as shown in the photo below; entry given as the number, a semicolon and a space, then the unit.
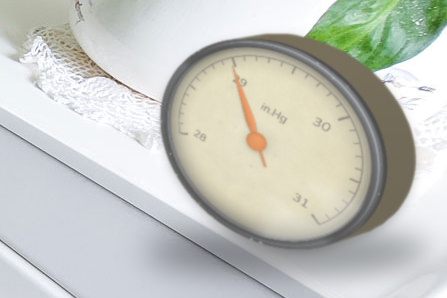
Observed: 29; inHg
